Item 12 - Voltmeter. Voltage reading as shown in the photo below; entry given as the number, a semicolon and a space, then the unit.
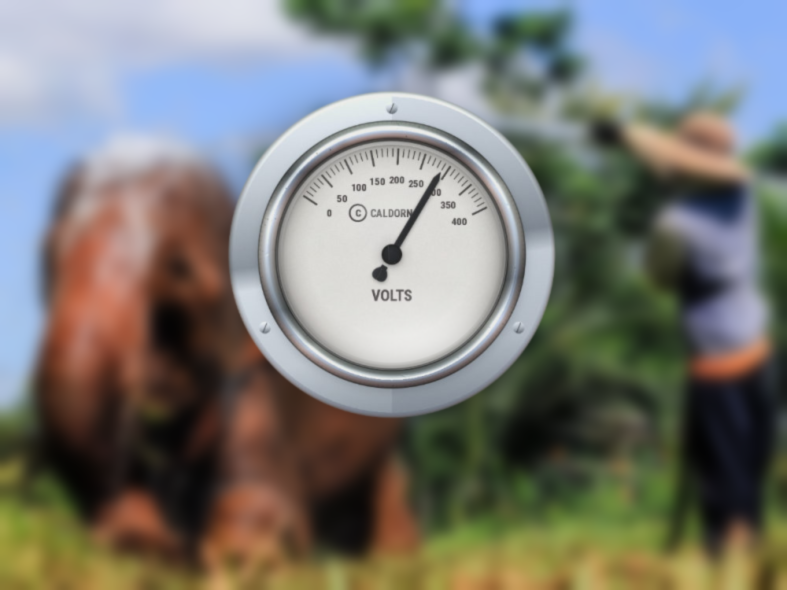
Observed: 290; V
